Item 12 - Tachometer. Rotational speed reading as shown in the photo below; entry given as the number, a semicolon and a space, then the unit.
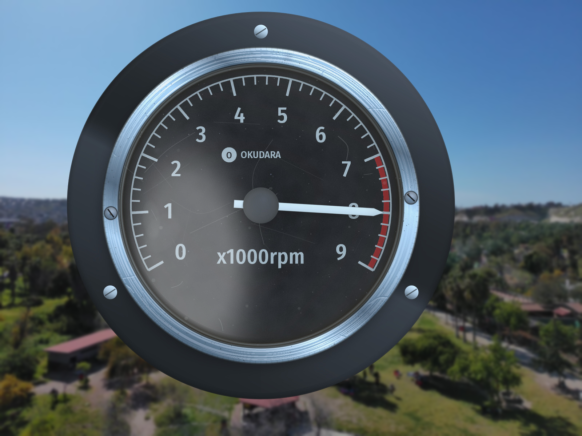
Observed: 8000; rpm
